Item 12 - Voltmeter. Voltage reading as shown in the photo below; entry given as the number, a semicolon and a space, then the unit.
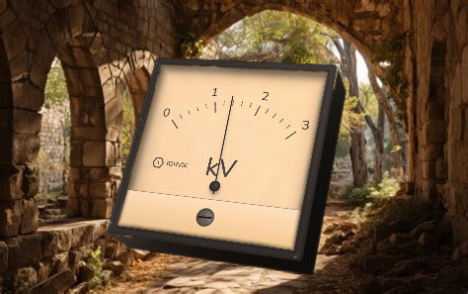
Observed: 1.4; kV
